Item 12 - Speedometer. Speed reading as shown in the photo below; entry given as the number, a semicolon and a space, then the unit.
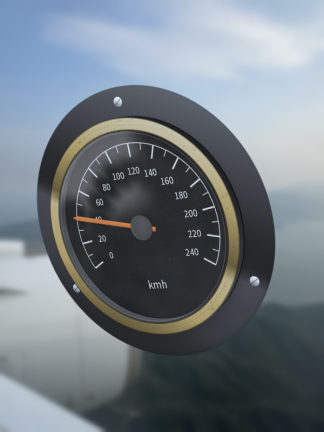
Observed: 40; km/h
